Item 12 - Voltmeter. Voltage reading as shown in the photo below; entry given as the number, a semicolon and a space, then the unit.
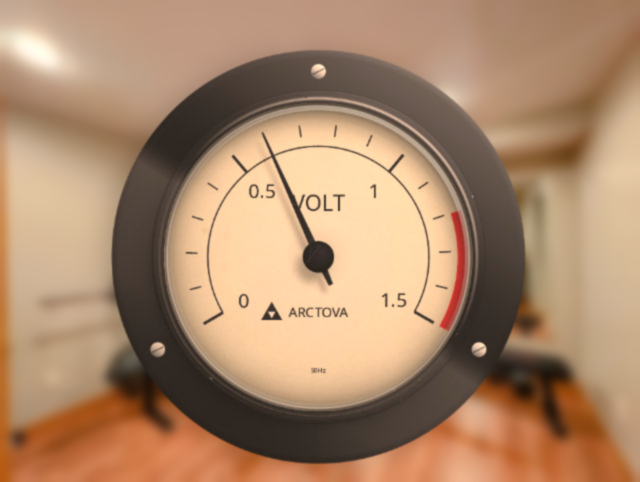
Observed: 0.6; V
